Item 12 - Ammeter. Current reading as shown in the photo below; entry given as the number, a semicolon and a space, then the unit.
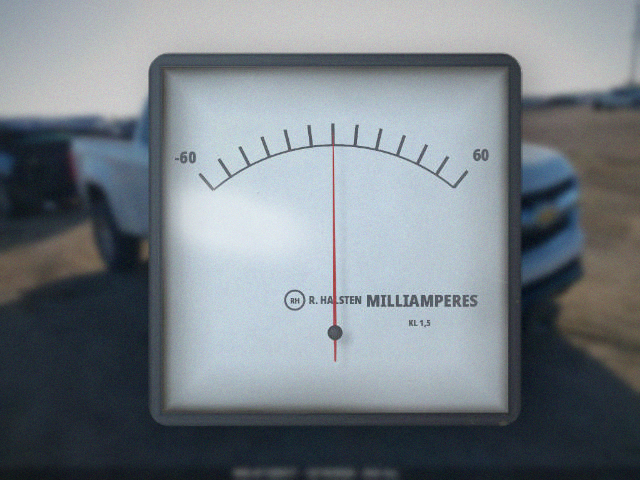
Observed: 0; mA
